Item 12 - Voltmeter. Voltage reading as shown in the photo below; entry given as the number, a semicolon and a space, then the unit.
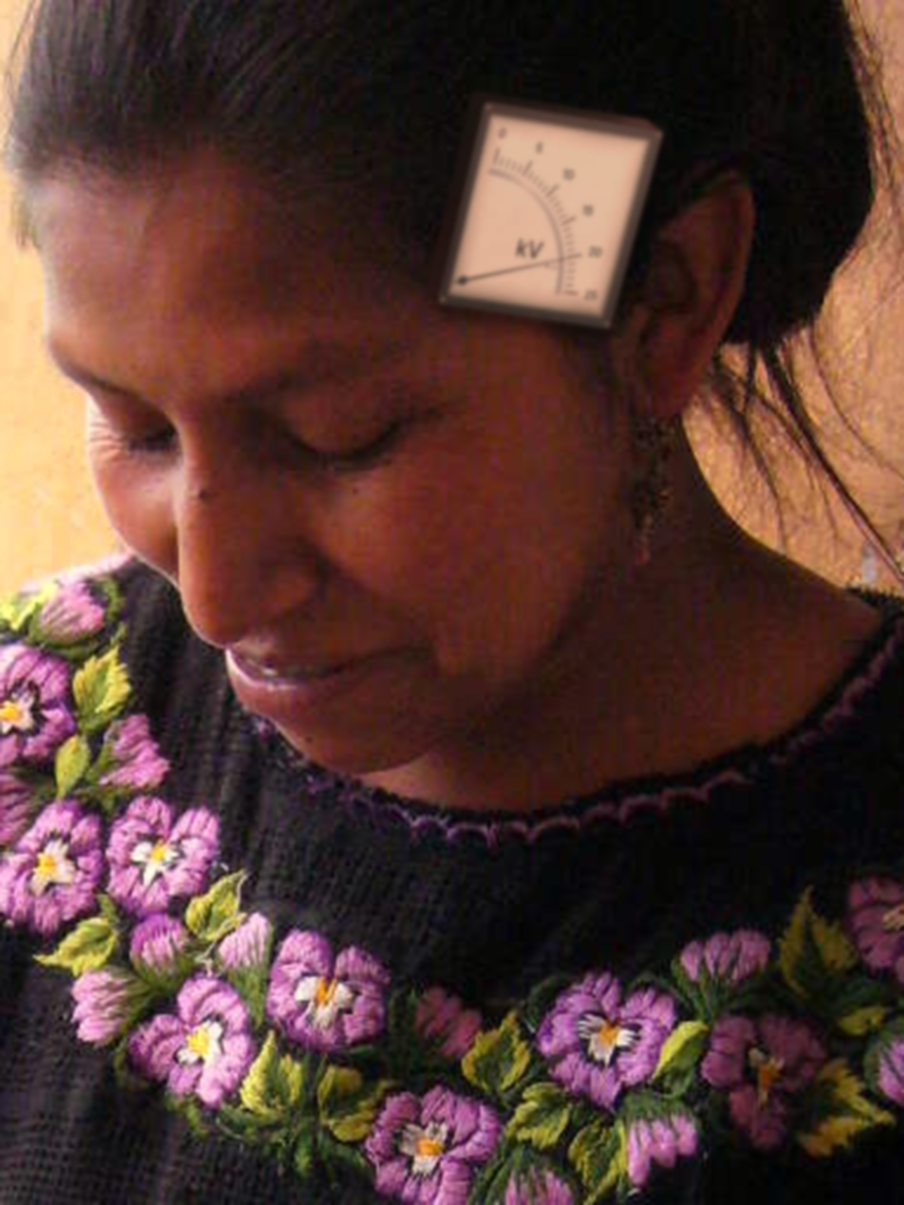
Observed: 20; kV
